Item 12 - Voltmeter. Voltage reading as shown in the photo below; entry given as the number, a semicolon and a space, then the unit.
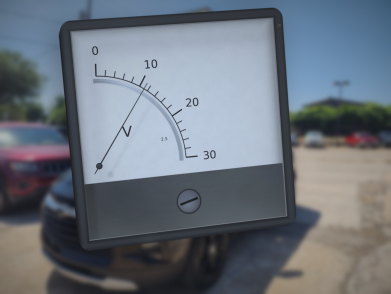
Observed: 11; V
